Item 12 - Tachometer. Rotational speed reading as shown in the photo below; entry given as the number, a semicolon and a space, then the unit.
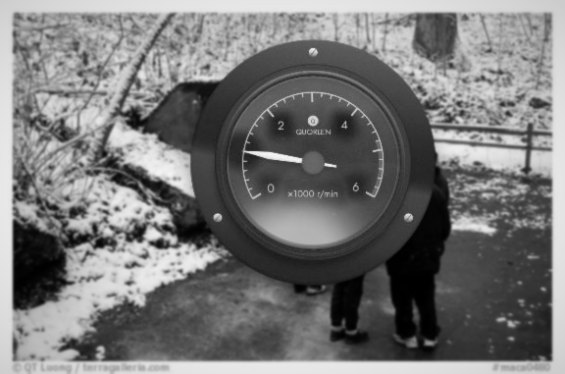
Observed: 1000; rpm
